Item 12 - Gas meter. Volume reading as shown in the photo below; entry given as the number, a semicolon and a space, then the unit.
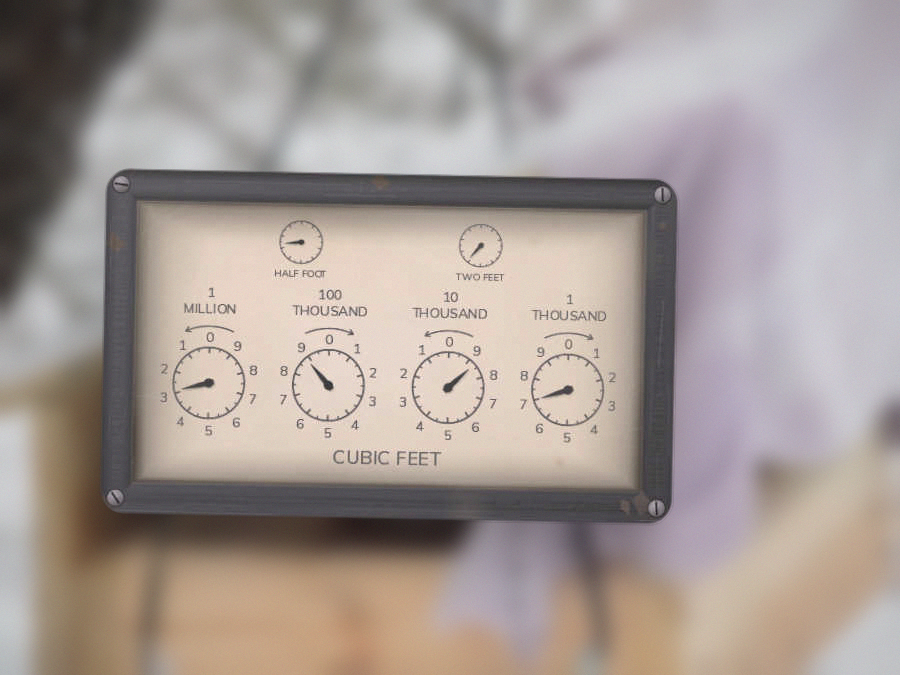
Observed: 288700; ft³
